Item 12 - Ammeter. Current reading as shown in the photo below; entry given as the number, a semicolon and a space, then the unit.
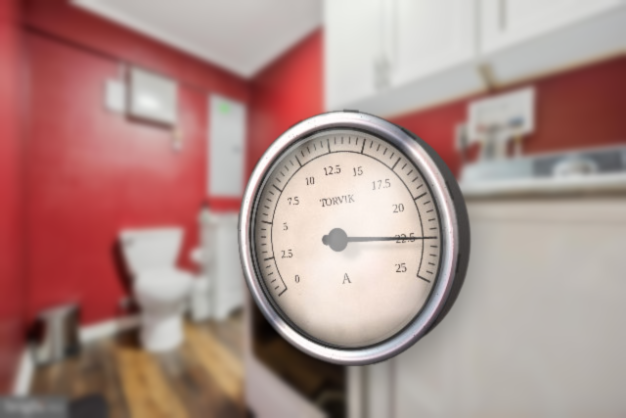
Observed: 22.5; A
